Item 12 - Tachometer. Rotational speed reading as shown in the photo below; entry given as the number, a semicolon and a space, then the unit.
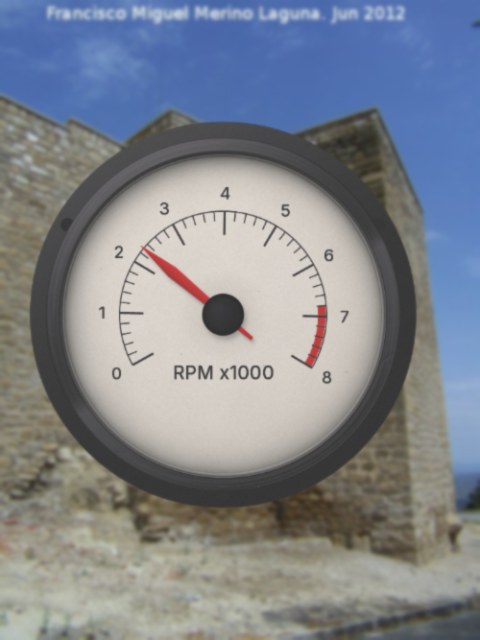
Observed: 2300; rpm
